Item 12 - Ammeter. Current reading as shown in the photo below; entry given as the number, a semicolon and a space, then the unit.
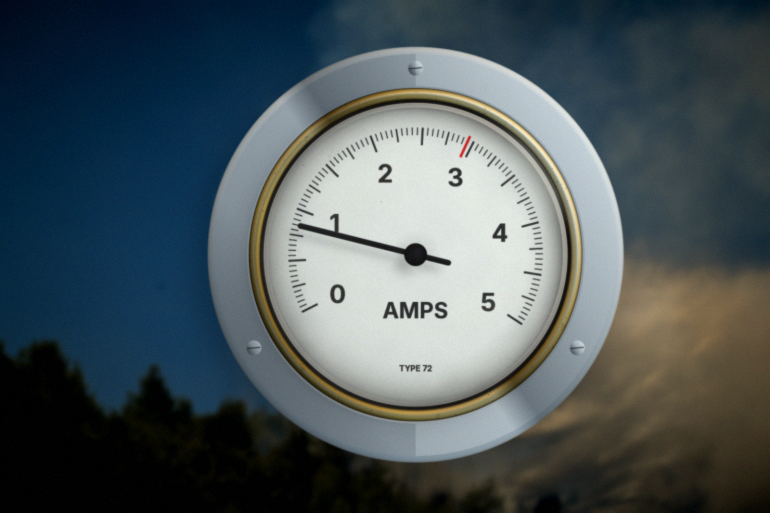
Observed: 0.85; A
